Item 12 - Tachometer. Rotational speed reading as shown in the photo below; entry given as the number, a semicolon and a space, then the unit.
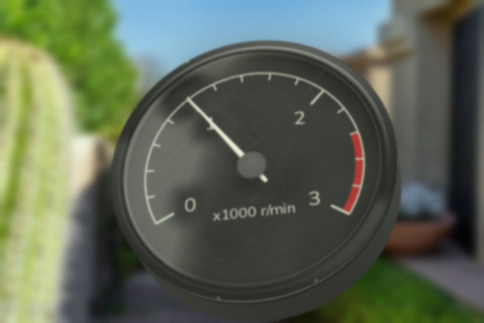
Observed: 1000; rpm
